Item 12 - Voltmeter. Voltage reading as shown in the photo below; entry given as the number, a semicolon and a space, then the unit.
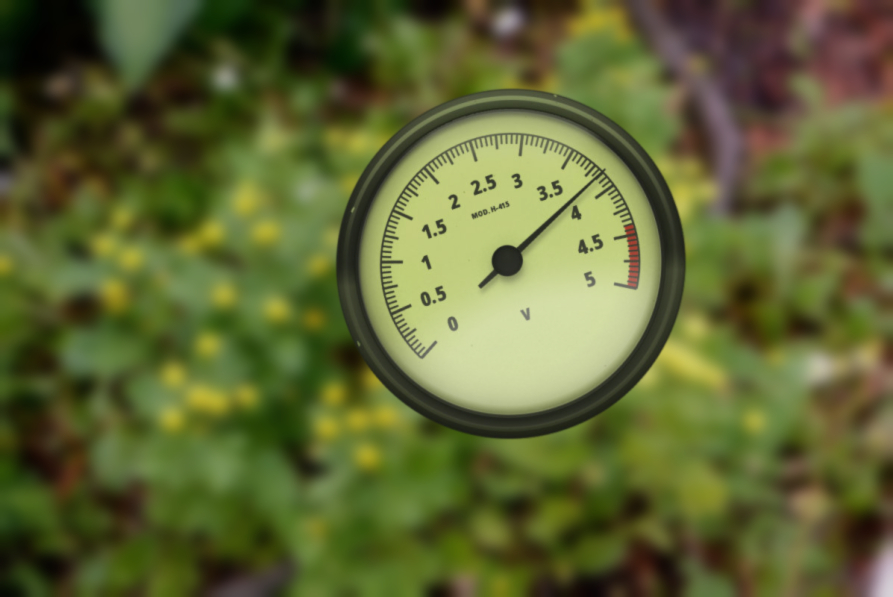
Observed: 3.85; V
